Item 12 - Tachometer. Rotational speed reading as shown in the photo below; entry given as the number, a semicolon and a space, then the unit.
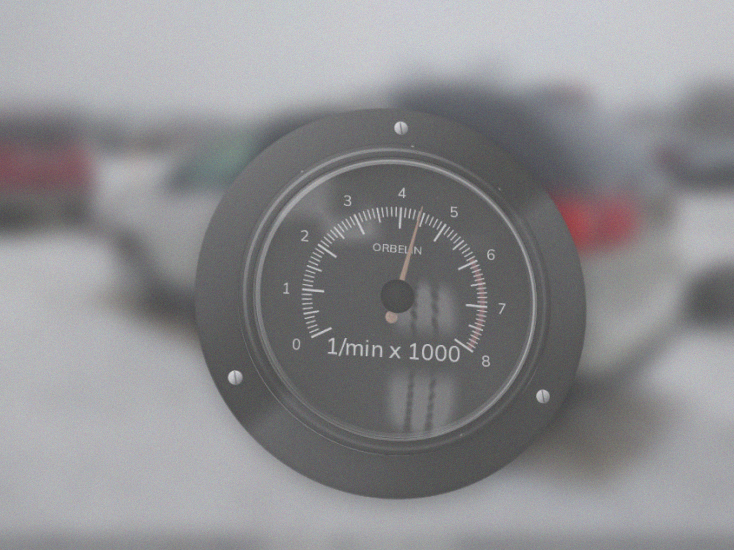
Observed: 4400; rpm
